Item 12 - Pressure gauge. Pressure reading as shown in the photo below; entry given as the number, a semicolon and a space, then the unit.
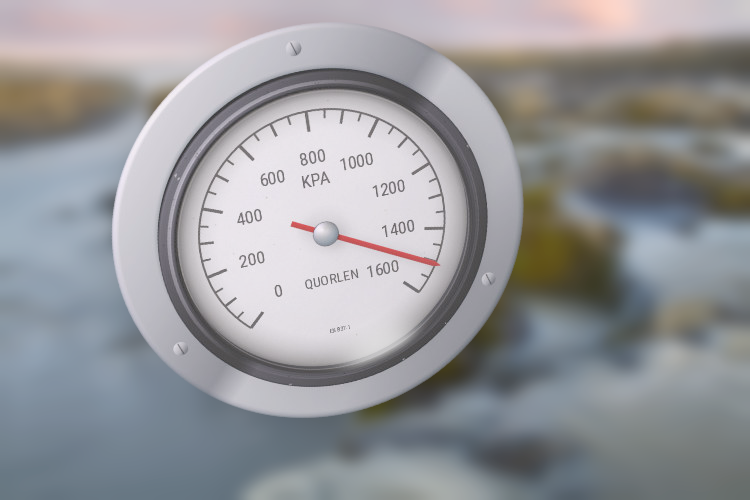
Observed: 1500; kPa
